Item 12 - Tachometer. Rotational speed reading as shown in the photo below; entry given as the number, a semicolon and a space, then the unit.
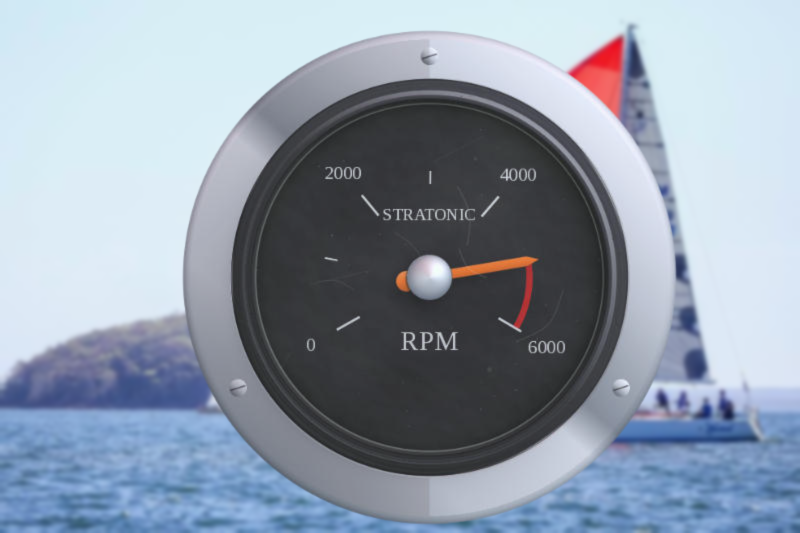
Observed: 5000; rpm
